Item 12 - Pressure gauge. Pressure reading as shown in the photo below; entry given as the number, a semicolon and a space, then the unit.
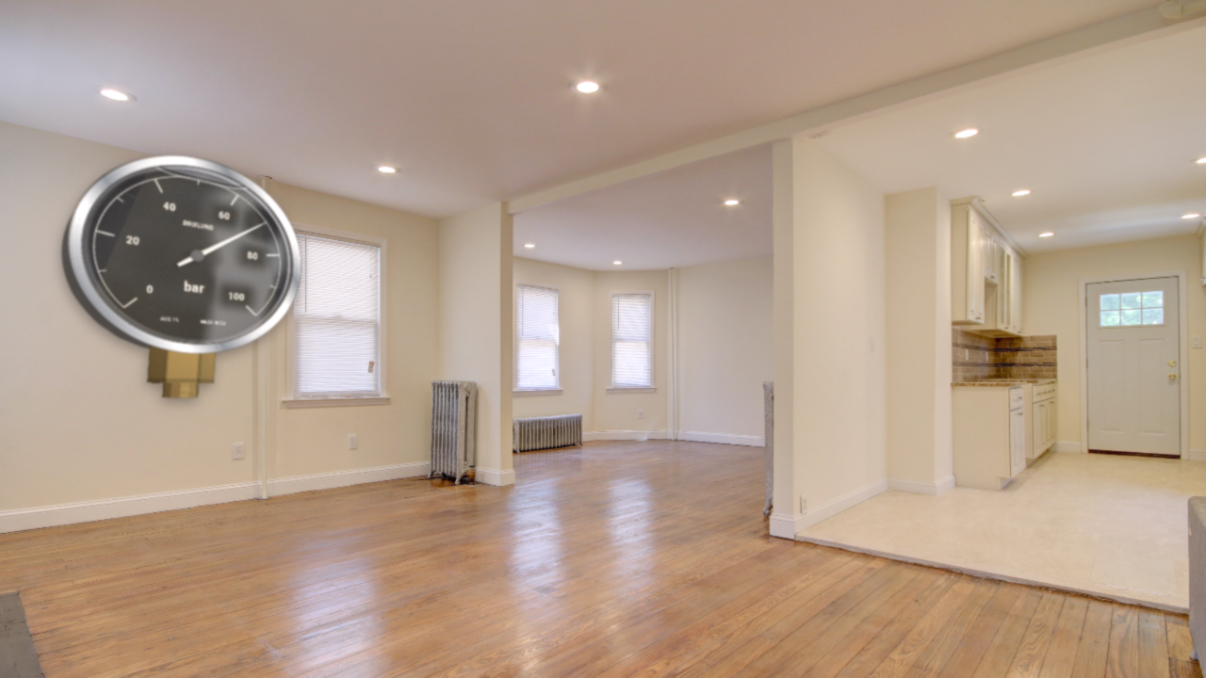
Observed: 70; bar
